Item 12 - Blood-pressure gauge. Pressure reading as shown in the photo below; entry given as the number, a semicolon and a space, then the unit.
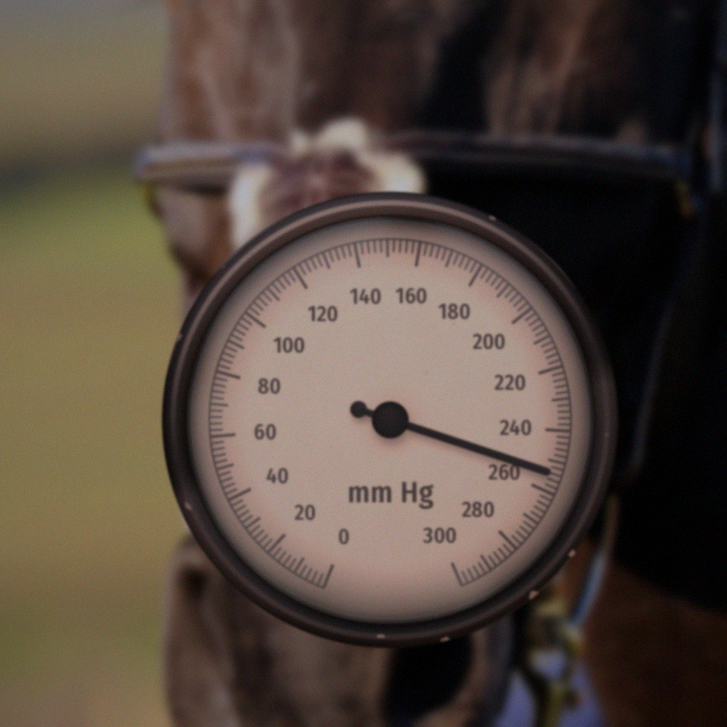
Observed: 254; mmHg
